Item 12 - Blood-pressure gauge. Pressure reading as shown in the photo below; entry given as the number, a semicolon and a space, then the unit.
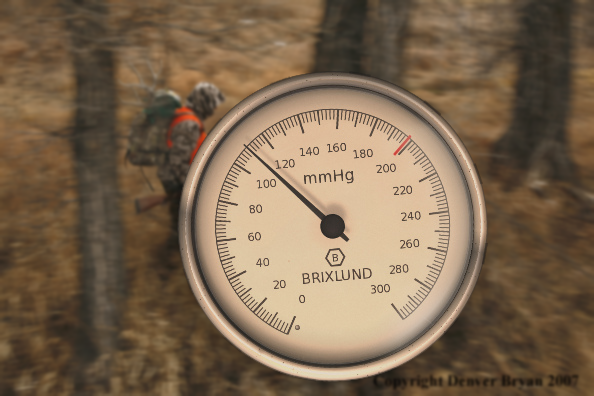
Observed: 110; mmHg
